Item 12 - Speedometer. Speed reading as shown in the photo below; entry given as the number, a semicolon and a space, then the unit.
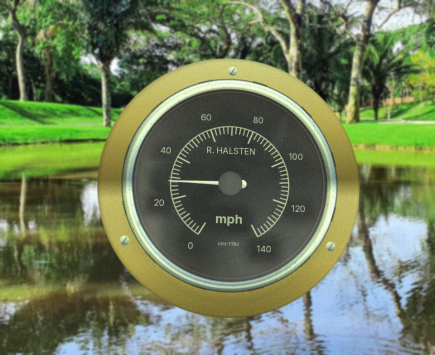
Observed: 28; mph
